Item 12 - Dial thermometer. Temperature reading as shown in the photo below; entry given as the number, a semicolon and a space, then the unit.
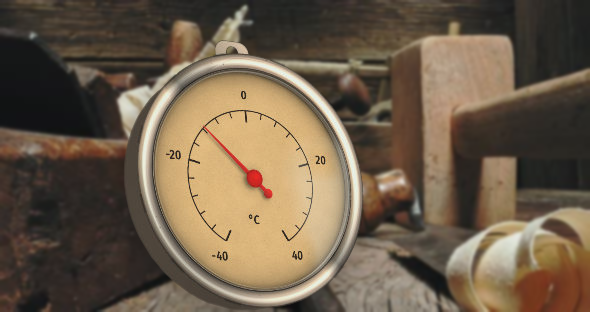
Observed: -12; °C
